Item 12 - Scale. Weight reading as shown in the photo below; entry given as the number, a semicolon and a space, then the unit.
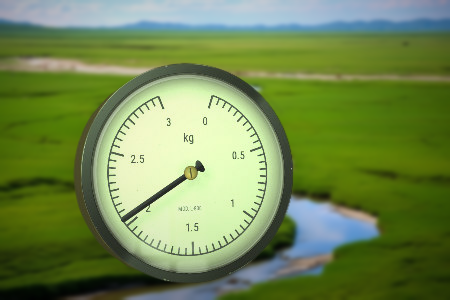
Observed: 2.05; kg
